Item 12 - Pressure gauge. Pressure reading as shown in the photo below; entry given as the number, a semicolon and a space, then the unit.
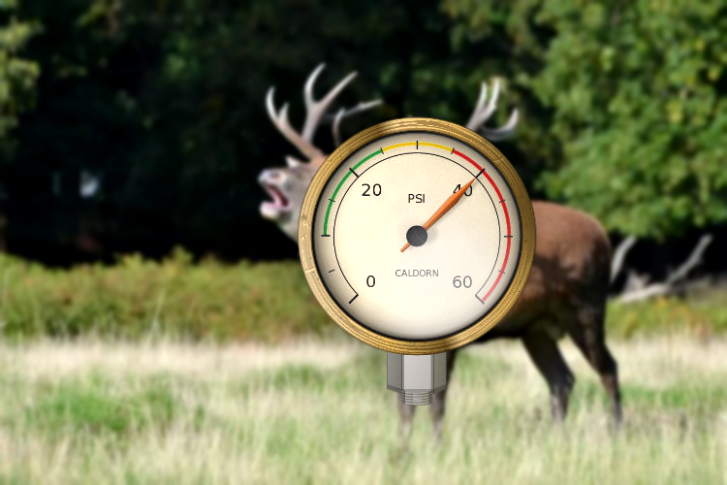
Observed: 40; psi
